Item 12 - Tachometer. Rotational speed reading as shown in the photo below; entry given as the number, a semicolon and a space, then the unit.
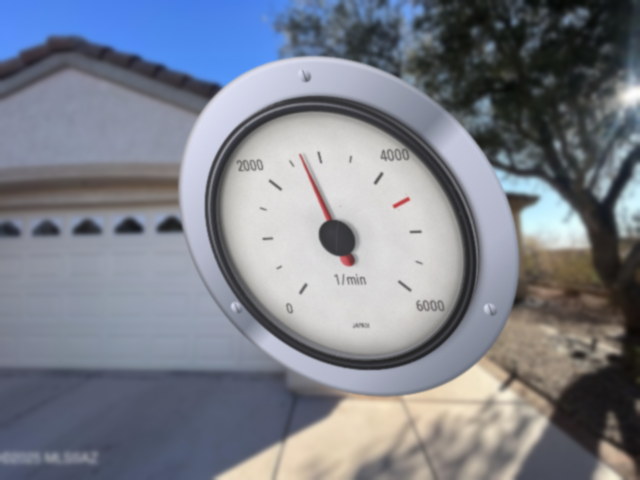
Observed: 2750; rpm
